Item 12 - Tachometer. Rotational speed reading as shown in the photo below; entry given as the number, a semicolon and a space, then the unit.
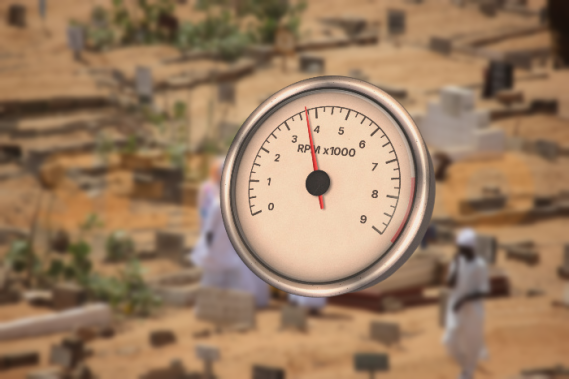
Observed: 3750; rpm
